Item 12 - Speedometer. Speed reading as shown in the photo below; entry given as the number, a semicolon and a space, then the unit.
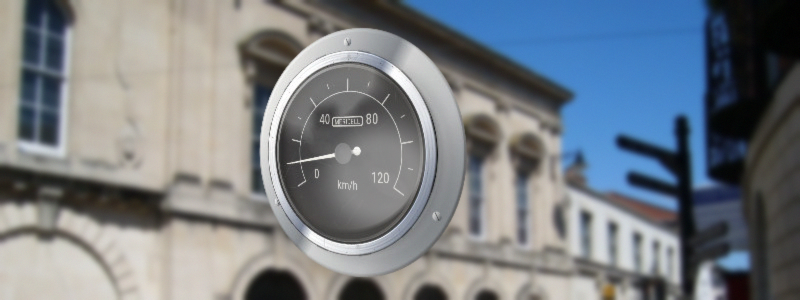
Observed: 10; km/h
